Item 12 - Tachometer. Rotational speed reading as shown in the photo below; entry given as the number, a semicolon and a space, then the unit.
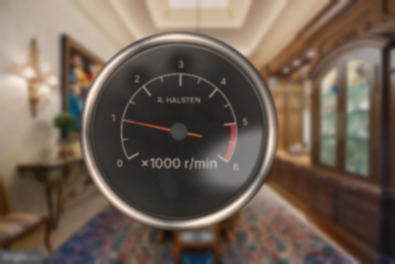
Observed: 1000; rpm
